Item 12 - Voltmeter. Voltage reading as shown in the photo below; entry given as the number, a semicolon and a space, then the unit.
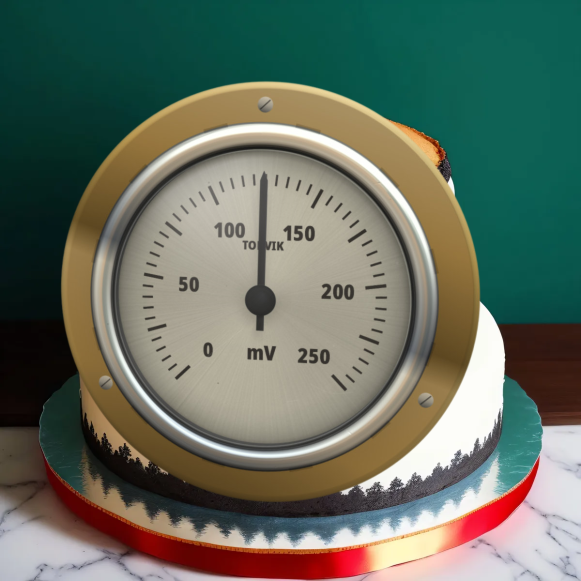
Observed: 125; mV
